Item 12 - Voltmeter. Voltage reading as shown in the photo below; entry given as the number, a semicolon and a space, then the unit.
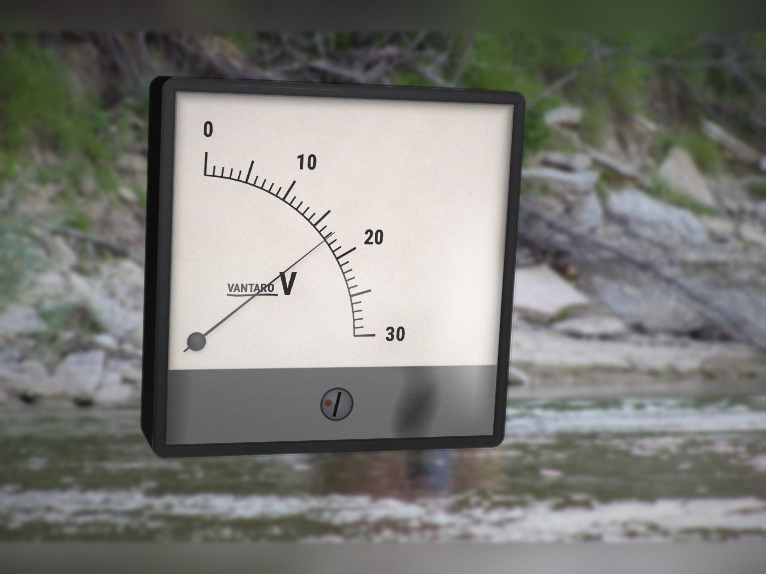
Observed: 17; V
